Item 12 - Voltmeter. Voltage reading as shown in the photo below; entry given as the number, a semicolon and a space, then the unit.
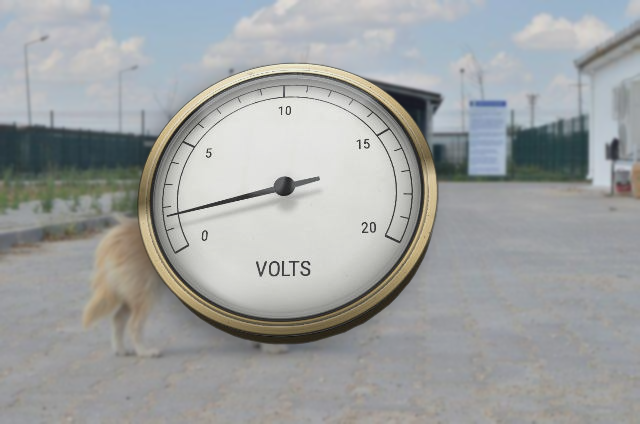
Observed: 1.5; V
